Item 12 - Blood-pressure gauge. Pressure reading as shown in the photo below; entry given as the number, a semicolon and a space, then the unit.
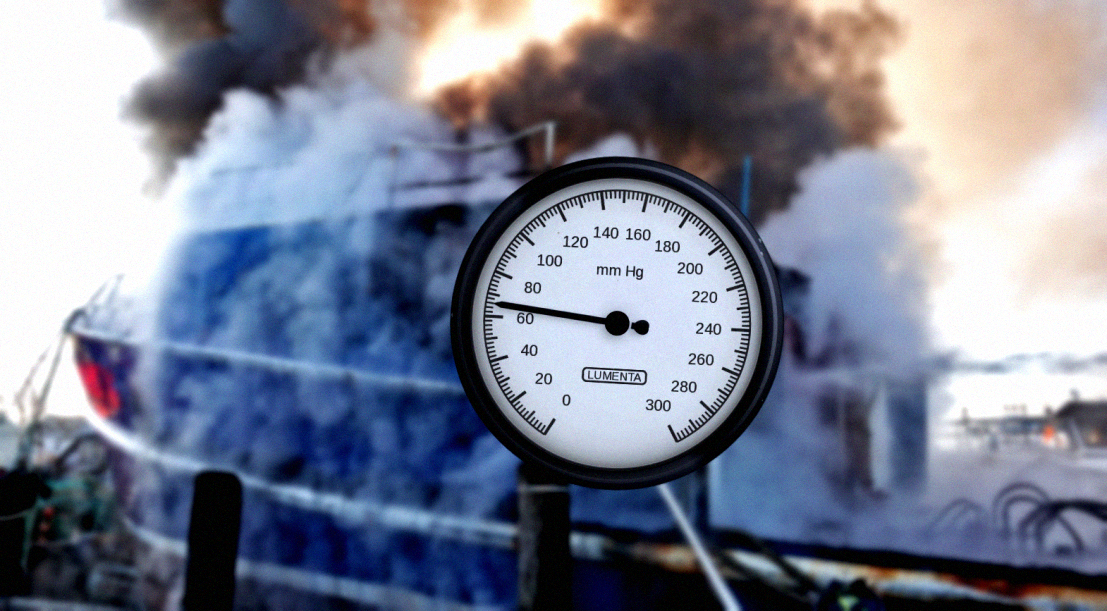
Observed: 66; mmHg
